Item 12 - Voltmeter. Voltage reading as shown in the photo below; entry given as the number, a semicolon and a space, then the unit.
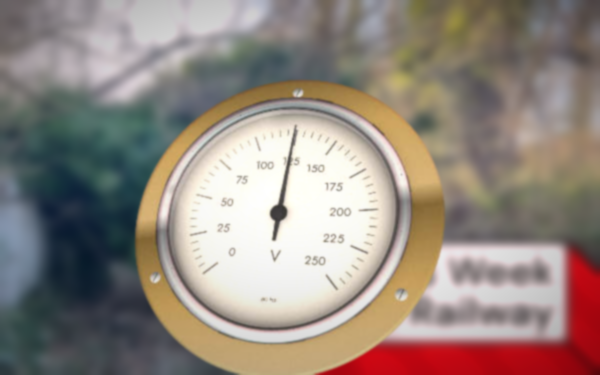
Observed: 125; V
